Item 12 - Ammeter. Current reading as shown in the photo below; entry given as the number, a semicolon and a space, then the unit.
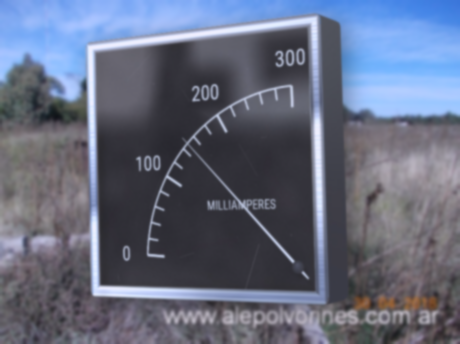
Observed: 150; mA
